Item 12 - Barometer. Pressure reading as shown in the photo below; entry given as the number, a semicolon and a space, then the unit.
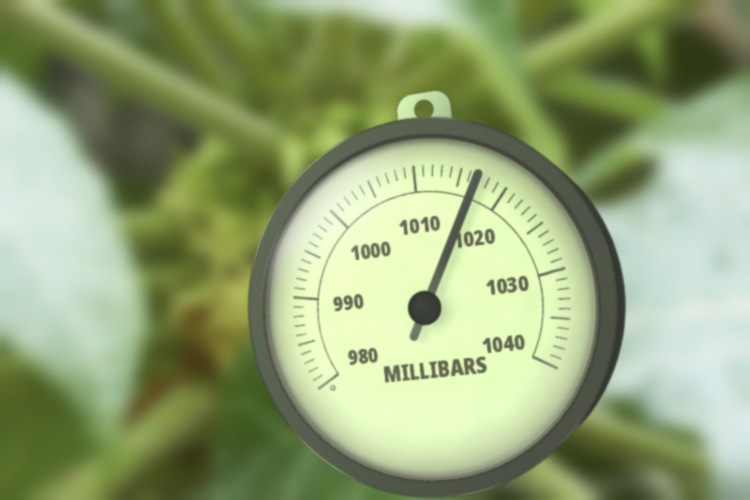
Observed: 1017; mbar
